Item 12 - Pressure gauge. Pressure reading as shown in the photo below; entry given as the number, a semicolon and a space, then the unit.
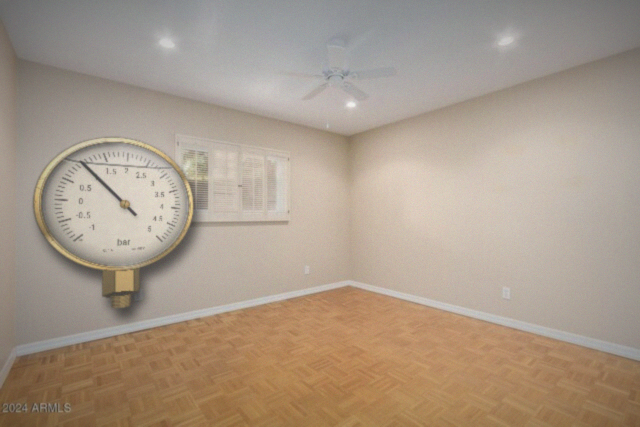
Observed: 1; bar
